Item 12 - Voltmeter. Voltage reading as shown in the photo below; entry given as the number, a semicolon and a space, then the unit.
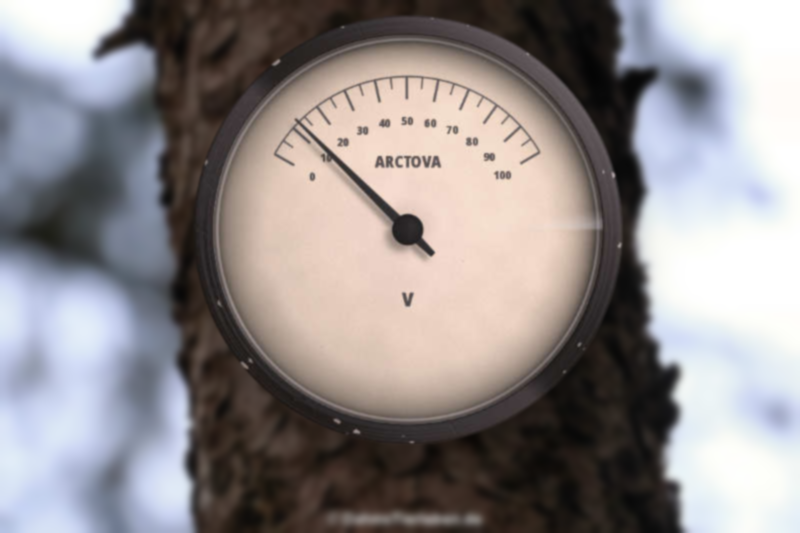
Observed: 12.5; V
